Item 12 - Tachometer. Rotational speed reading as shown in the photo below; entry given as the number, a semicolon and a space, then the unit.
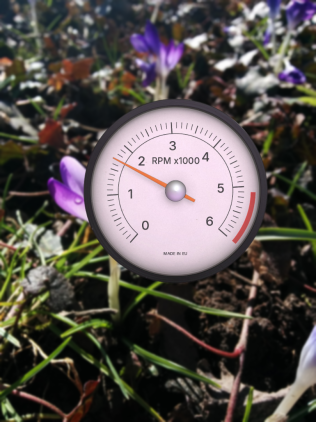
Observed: 1700; rpm
